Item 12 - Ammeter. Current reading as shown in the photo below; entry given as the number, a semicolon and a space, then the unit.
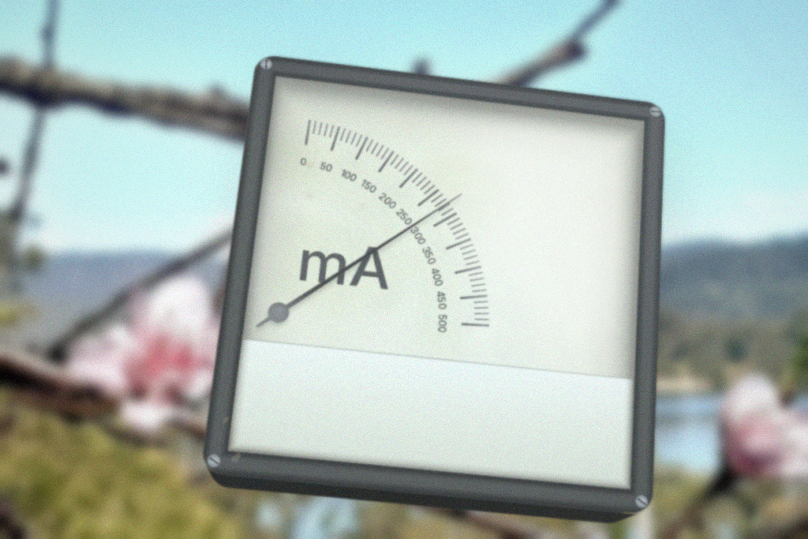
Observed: 280; mA
